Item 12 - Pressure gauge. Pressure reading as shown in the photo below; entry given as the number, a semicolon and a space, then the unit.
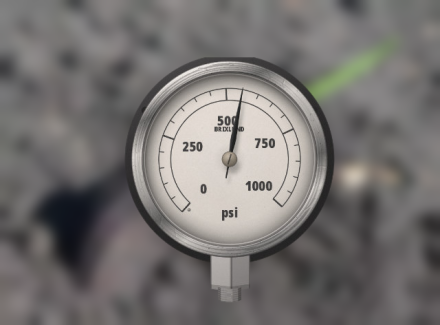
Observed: 550; psi
